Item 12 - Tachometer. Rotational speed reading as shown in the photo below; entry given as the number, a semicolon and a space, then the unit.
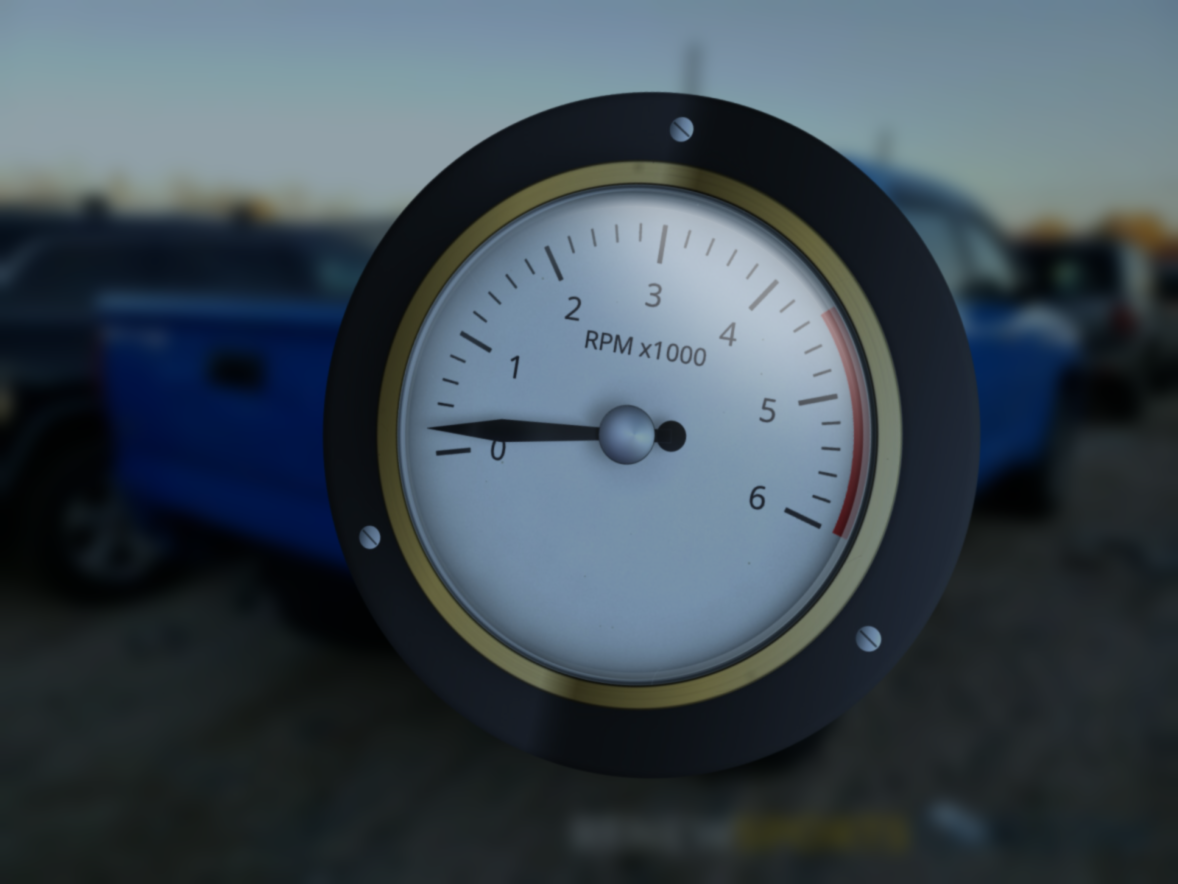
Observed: 200; rpm
